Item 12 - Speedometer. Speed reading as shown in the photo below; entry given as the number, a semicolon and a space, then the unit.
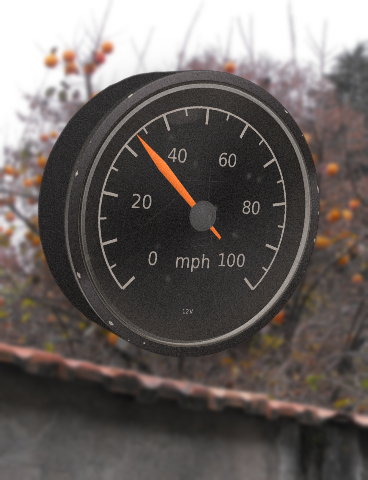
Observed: 32.5; mph
